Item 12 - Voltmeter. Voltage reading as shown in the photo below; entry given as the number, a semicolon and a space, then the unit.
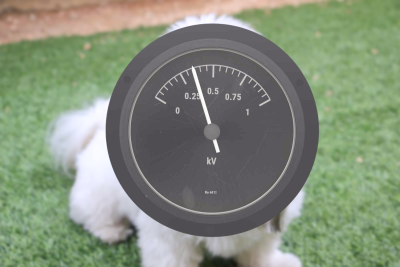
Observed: 0.35; kV
